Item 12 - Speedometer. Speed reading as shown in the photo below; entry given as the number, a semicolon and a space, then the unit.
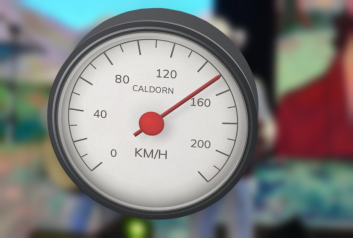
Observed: 150; km/h
